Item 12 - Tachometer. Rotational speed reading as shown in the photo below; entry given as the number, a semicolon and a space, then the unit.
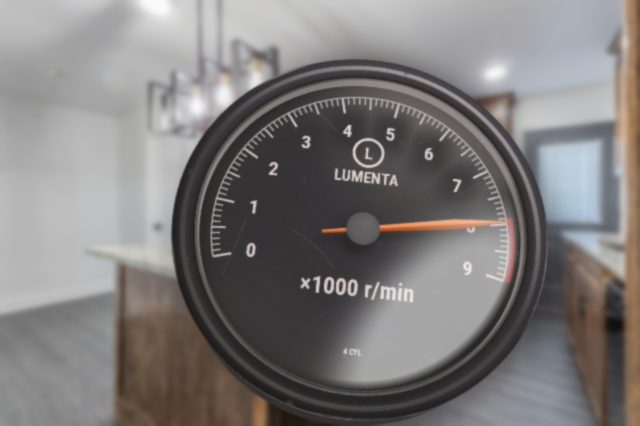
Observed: 8000; rpm
